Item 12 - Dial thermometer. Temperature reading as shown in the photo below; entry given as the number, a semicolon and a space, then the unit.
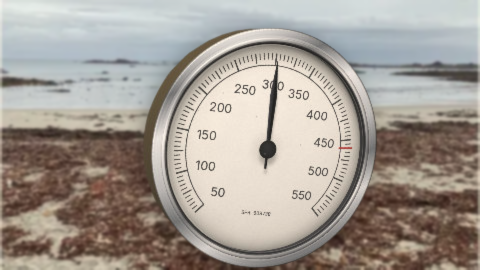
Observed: 300; °F
